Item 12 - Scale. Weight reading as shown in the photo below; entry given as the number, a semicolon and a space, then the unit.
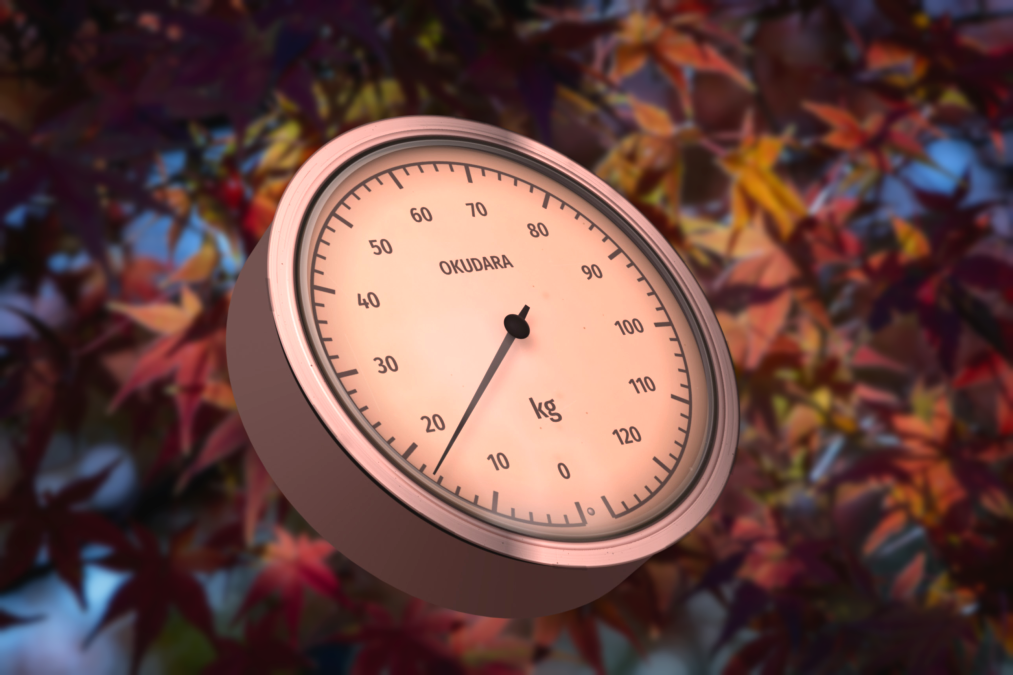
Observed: 17; kg
